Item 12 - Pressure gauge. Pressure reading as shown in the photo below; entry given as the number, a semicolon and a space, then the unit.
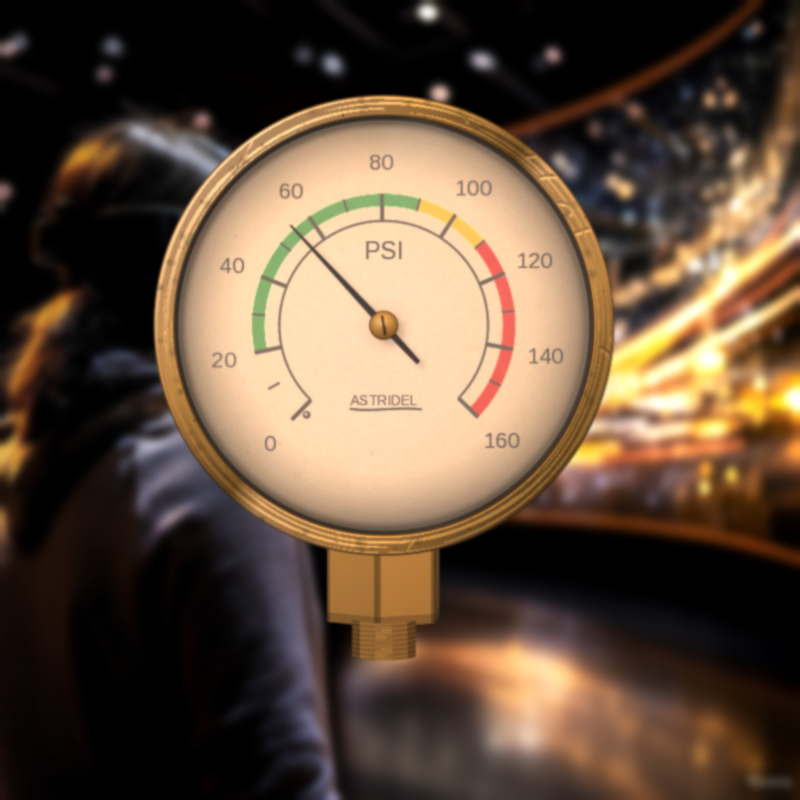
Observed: 55; psi
